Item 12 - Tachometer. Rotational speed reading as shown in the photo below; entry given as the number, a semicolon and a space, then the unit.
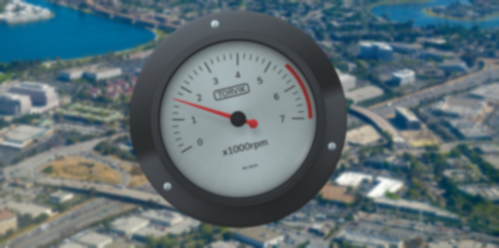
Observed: 1600; rpm
